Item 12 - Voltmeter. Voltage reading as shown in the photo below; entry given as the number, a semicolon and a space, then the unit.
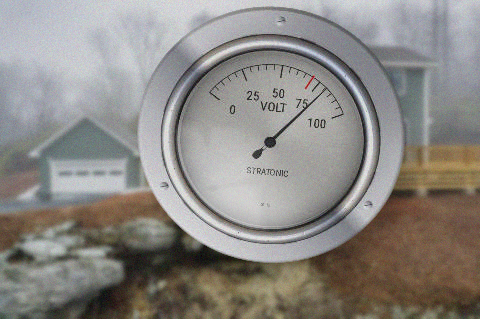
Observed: 80; V
